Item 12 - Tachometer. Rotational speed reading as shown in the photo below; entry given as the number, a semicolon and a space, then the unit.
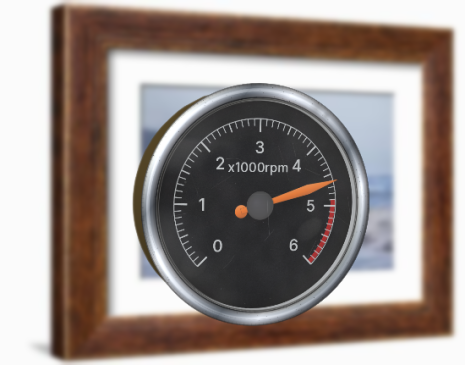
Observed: 4600; rpm
